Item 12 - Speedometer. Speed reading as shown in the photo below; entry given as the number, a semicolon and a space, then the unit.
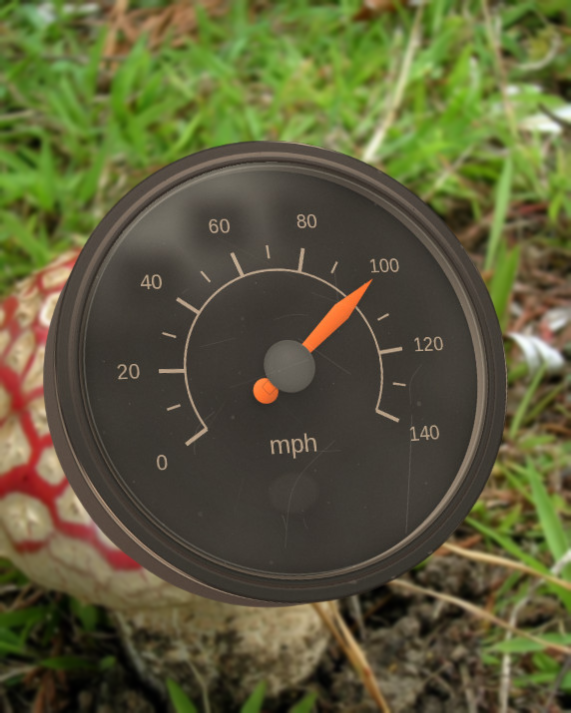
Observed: 100; mph
